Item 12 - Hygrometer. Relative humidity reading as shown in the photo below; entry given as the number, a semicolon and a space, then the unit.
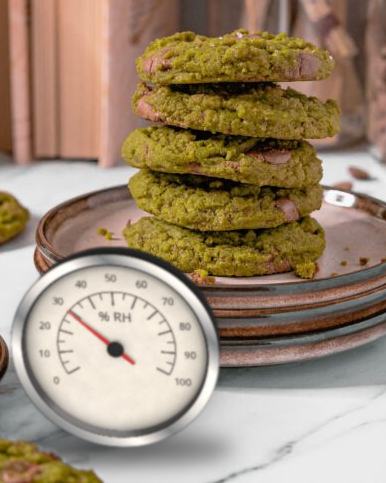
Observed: 30; %
